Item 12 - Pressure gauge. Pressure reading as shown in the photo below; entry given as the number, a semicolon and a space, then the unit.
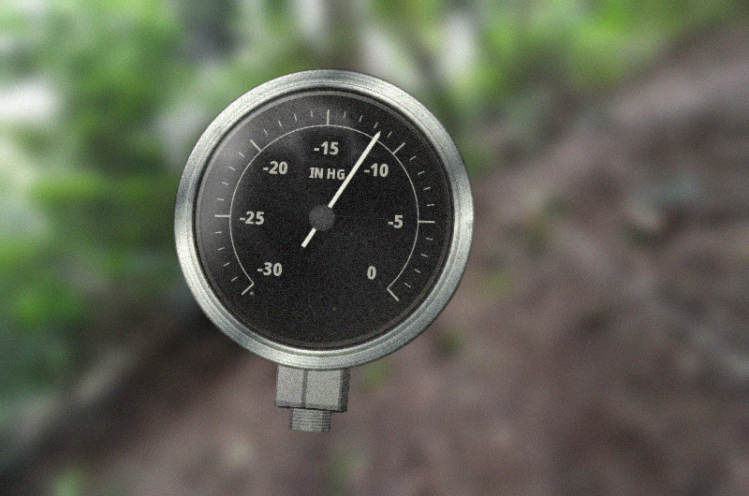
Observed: -11.5; inHg
